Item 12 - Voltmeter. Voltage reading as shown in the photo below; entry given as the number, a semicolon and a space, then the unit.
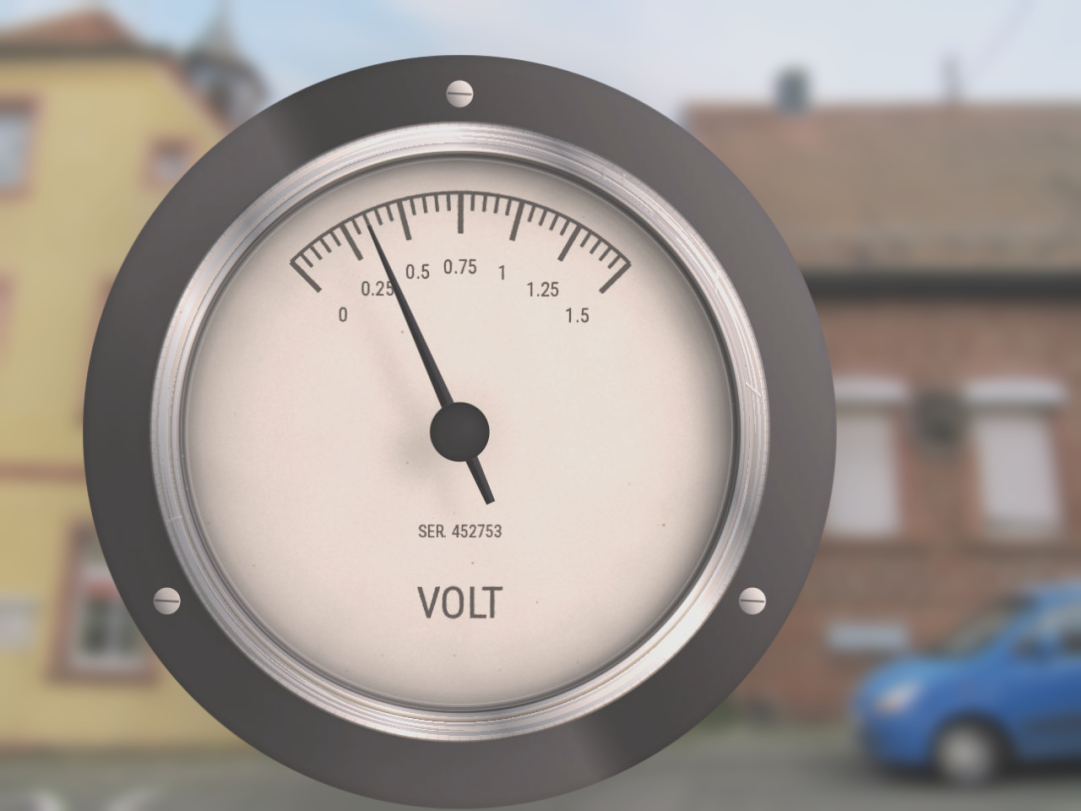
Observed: 0.35; V
